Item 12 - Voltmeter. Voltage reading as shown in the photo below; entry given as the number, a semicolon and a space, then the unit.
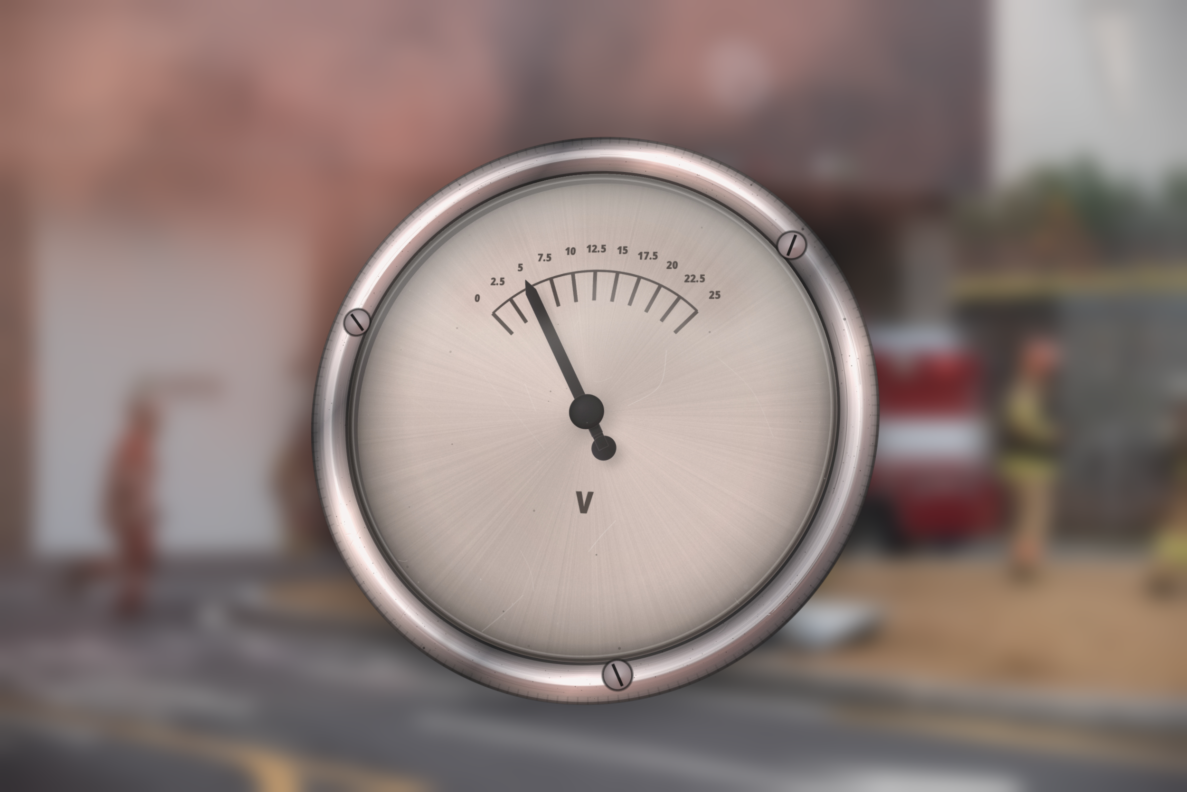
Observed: 5; V
